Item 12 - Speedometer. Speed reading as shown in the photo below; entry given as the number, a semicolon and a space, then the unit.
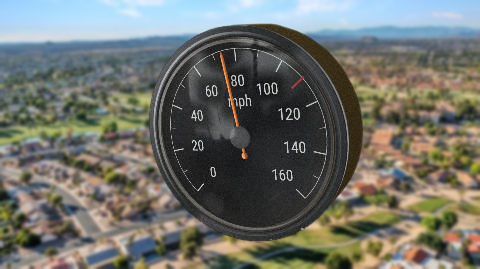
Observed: 75; mph
